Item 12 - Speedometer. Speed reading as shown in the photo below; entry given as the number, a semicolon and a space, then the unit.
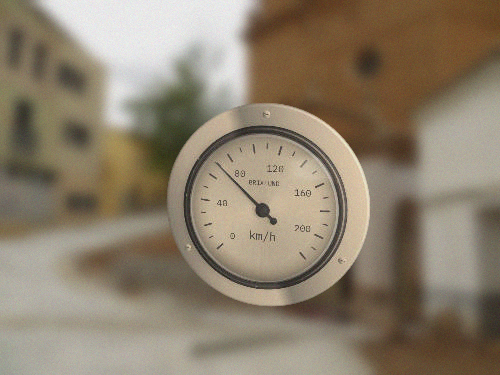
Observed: 70; km/h
